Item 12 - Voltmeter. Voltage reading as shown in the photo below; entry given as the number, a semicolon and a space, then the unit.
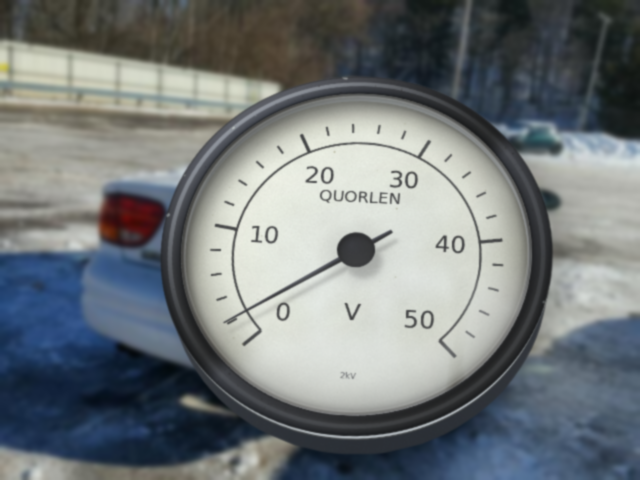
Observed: 2; V
